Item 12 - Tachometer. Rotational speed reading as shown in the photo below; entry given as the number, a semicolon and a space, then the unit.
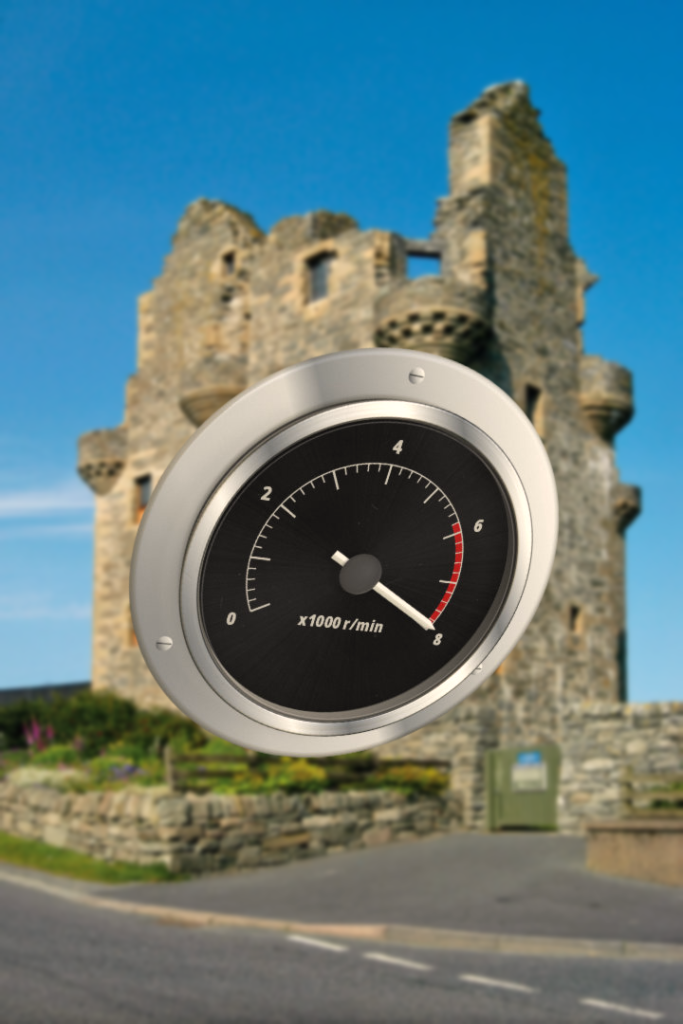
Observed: 7900; rpm
